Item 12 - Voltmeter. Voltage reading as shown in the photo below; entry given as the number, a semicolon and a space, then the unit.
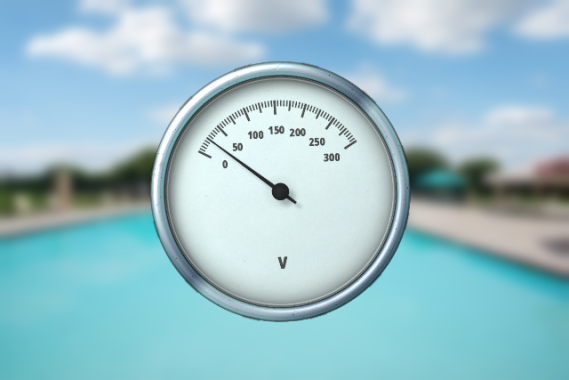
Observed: 25; V
